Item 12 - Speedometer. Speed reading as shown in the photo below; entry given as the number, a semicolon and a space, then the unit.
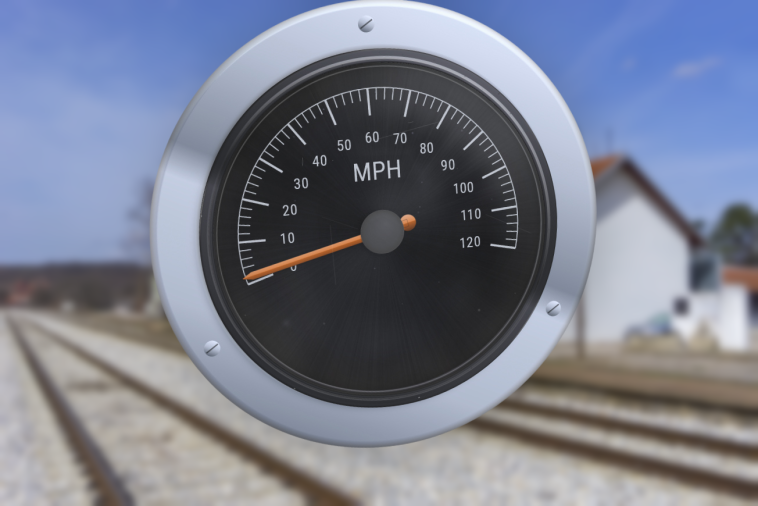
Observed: 2; mph
